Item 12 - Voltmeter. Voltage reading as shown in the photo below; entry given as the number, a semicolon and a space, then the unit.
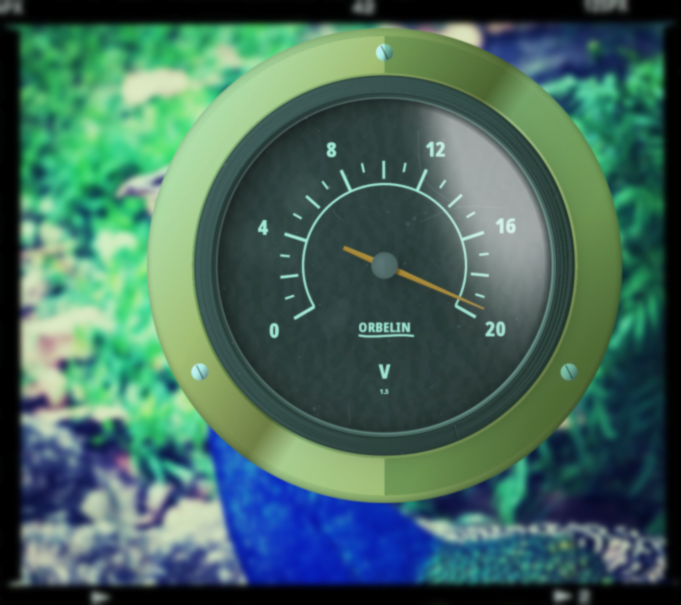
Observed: 19.5; V
